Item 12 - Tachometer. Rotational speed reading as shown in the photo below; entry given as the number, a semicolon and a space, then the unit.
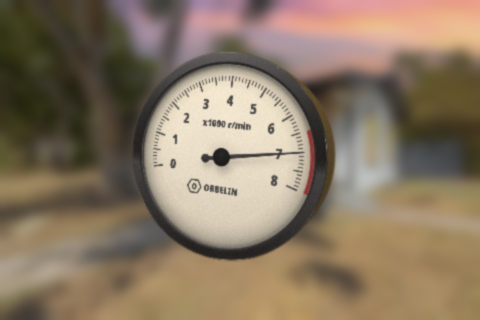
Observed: 7000; rpm
